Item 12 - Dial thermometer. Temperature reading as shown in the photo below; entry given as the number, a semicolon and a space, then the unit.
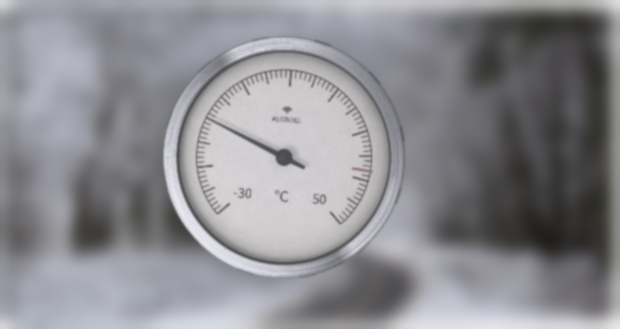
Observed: -10; °C
